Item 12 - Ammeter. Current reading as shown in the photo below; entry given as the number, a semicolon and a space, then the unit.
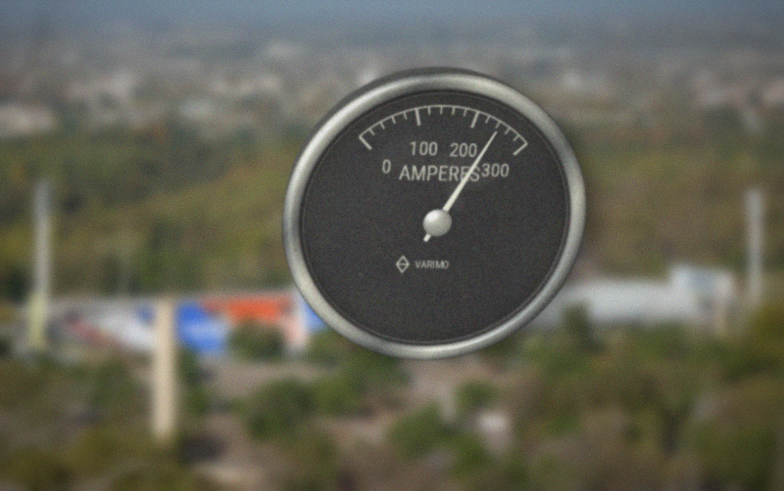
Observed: 240; A
